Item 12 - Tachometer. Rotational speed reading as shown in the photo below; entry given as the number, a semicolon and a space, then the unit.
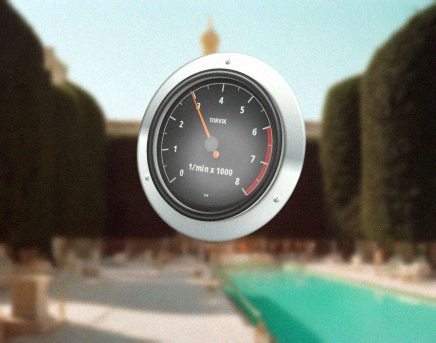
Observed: 3000; rpm
